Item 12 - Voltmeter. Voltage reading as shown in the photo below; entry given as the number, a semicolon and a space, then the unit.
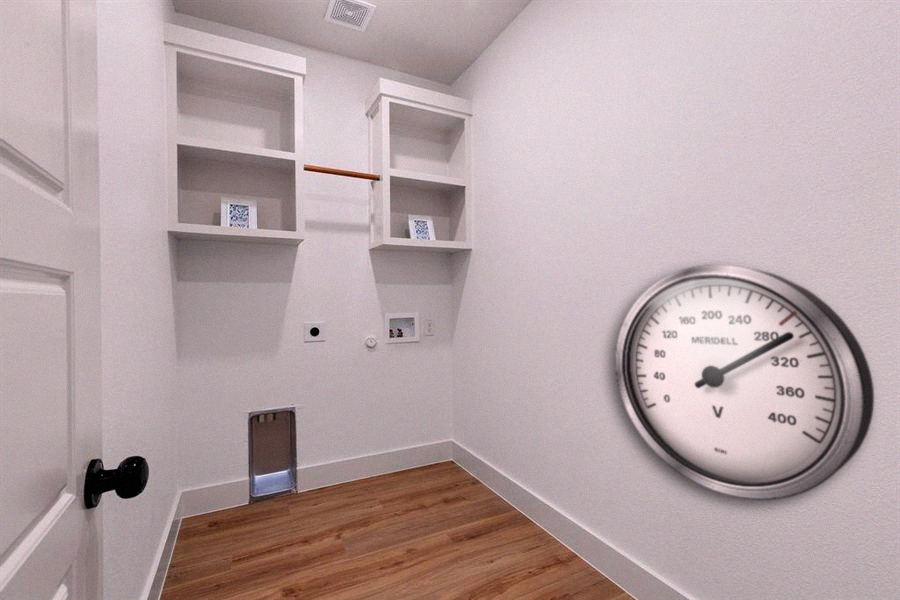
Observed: 295; V
